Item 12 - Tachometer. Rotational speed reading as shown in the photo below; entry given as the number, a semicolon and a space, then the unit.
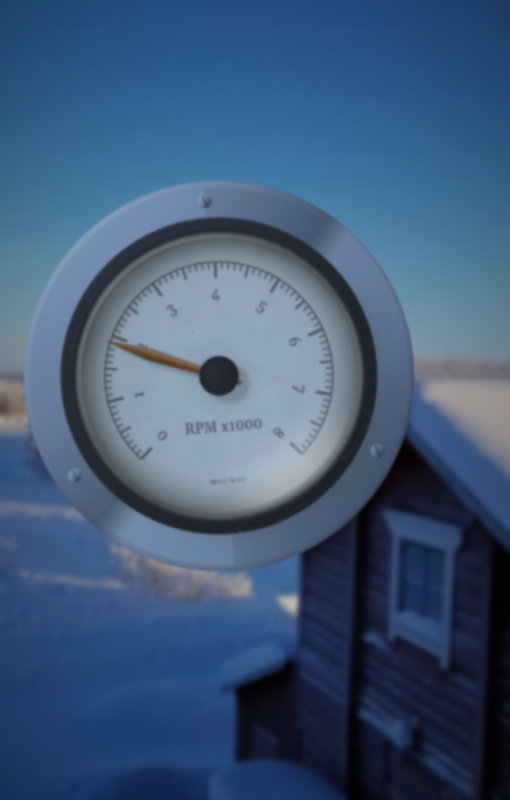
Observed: 1900; rpm
